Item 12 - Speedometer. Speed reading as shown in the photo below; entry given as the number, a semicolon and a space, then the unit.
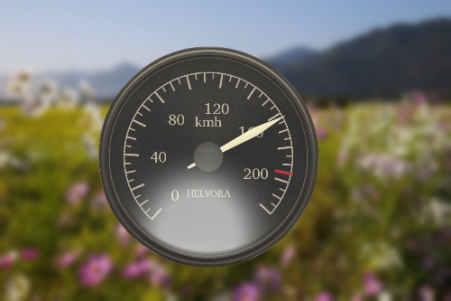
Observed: 162.5; km/h
